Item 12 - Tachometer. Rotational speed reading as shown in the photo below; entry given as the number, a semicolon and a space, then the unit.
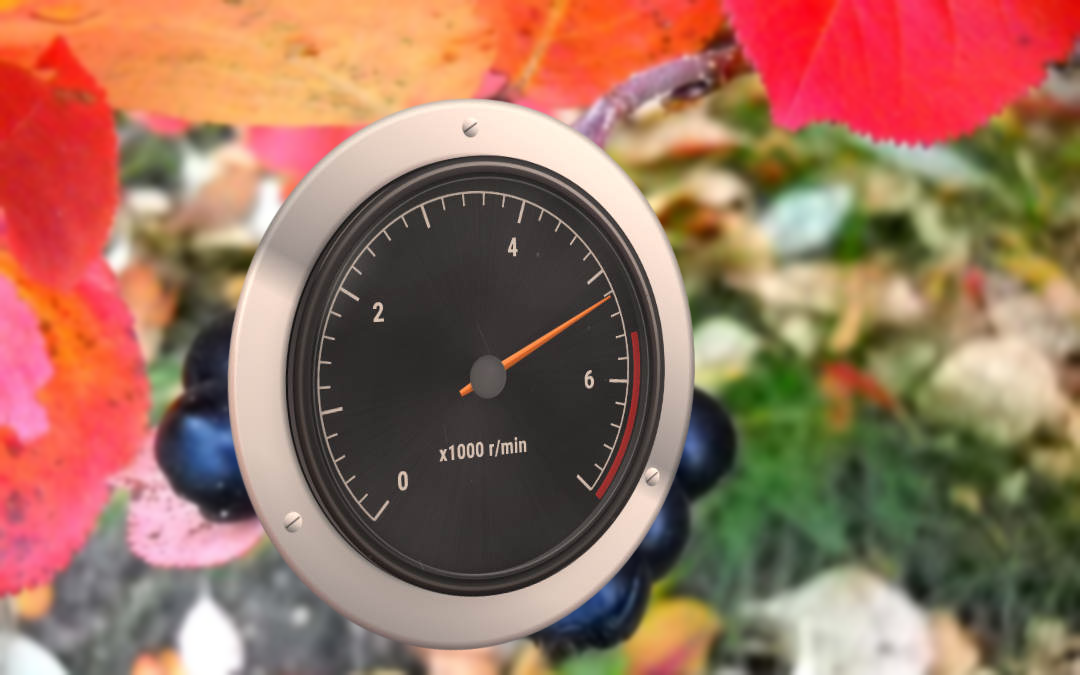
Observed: 5200; rpm
